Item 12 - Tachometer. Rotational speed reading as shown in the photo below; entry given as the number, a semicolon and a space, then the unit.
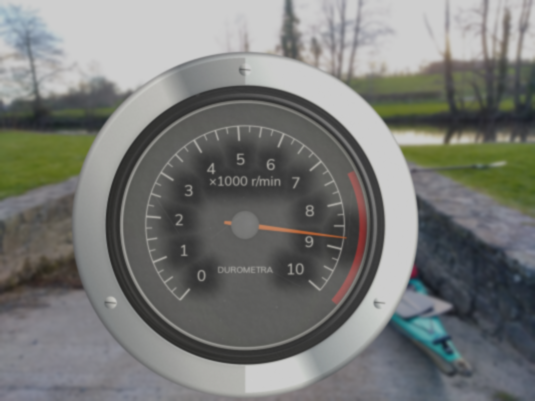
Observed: 8750; rpm
